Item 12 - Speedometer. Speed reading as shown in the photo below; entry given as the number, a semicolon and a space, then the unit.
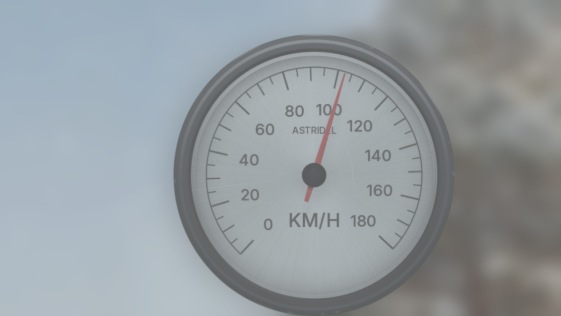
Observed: 102.5; km/h
